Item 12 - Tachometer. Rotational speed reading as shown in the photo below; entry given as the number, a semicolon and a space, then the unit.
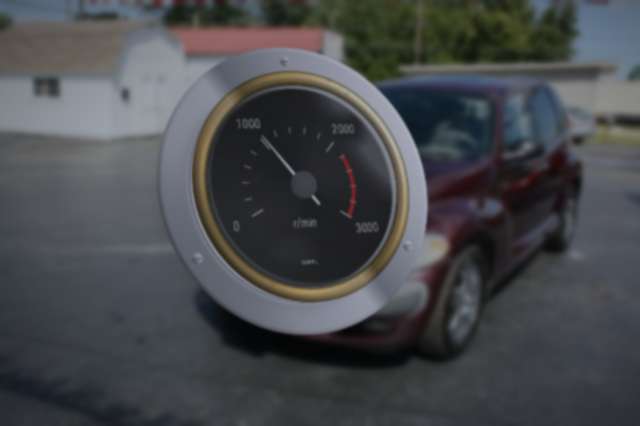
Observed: 1000; rpm
